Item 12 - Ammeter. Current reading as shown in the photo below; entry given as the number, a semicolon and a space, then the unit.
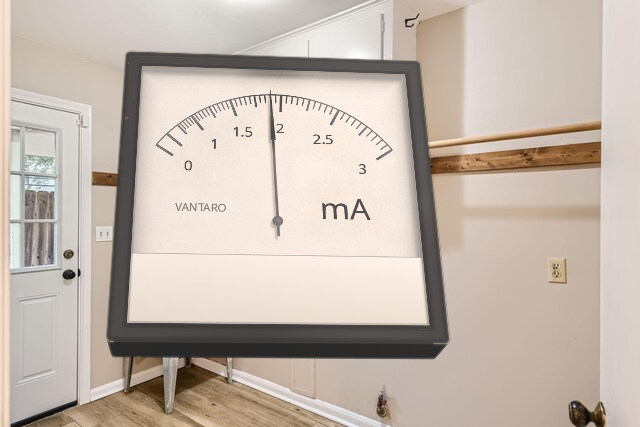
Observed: 1.9; mA
